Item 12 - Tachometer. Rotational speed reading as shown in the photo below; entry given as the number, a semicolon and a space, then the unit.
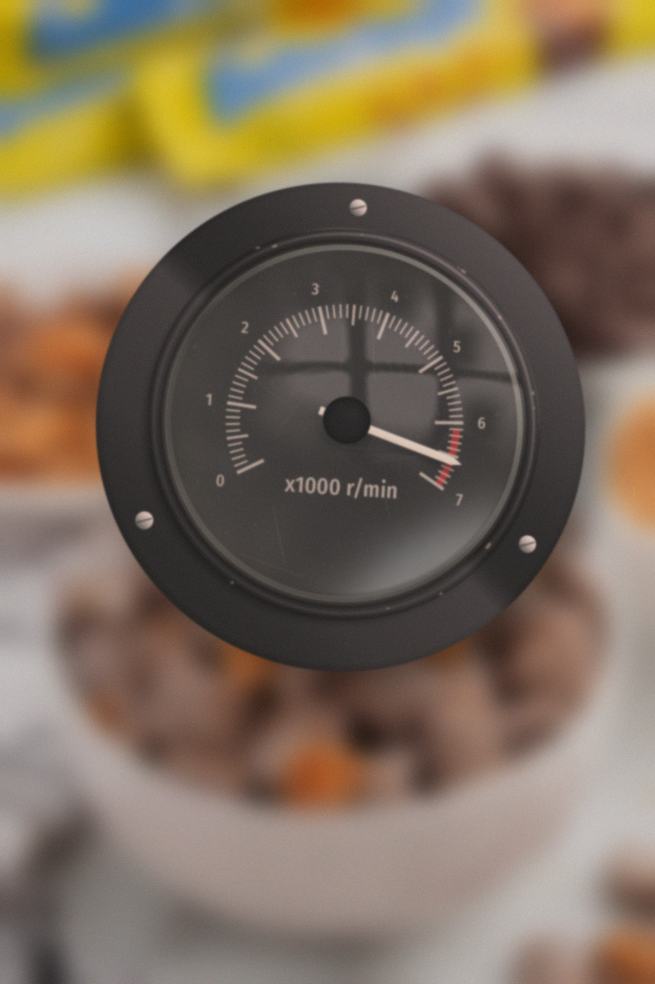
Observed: 6600; rpm
